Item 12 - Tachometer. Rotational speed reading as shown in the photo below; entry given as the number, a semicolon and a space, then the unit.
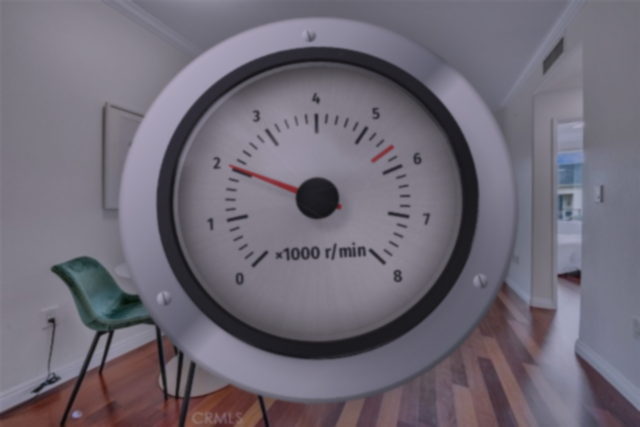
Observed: 2000; rpm
